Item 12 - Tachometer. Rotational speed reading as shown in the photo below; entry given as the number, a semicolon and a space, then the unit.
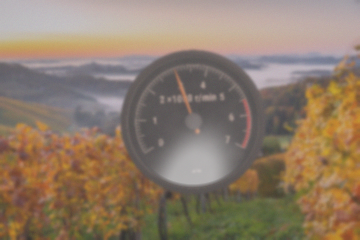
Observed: 3000; rpm
